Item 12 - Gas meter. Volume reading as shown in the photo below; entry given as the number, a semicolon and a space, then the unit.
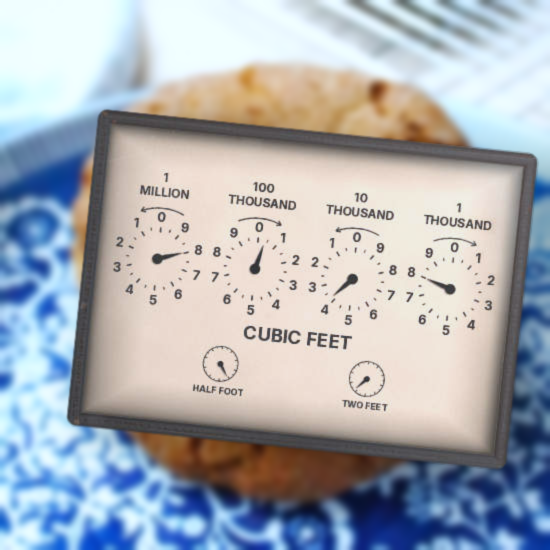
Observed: 803800; ft³
